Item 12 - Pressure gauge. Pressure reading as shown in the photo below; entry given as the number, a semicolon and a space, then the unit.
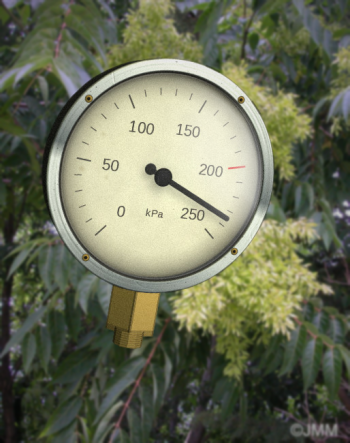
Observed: 235; kPa
